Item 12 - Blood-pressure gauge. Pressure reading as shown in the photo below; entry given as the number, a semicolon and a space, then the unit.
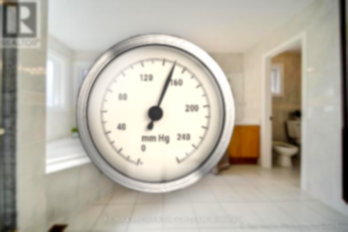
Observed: 150; mmHg
